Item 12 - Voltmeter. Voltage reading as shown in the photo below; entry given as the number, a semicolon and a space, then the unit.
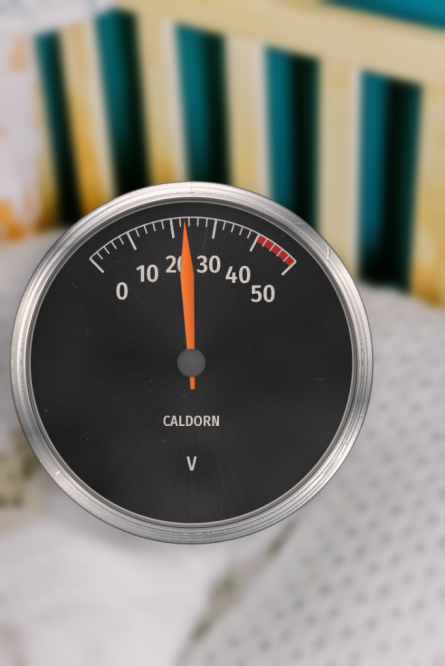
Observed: 23; V
